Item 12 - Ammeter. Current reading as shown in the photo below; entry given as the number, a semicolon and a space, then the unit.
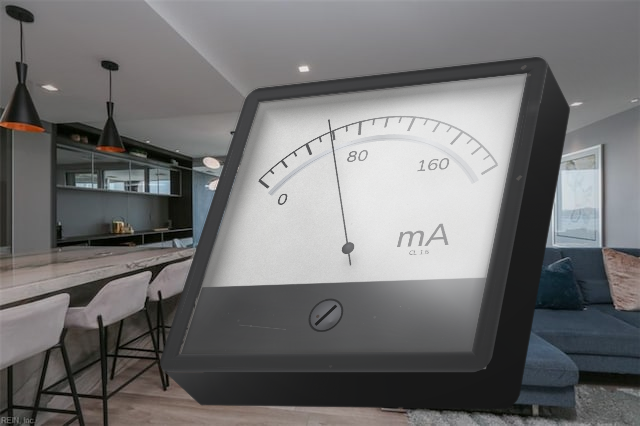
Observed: 60; mA
